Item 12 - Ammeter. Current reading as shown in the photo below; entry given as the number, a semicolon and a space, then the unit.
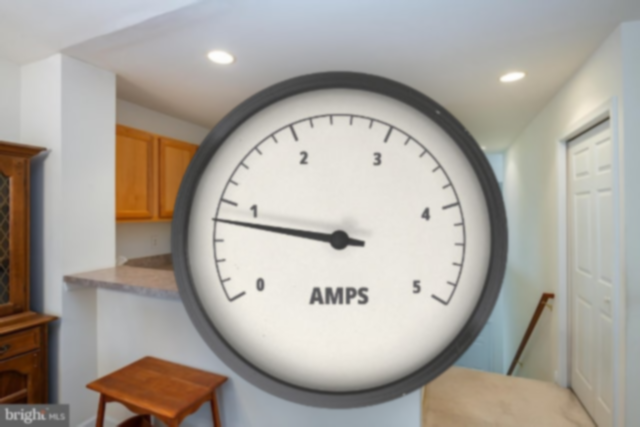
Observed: 0.8; A
